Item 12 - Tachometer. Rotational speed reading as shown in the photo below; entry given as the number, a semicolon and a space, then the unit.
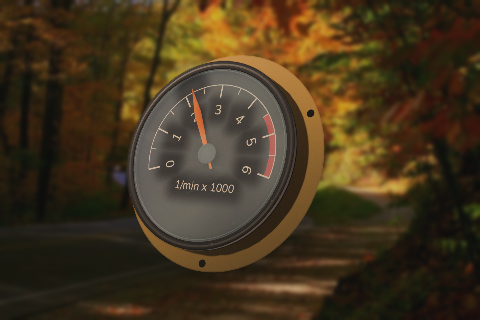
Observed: 2250; rpm
